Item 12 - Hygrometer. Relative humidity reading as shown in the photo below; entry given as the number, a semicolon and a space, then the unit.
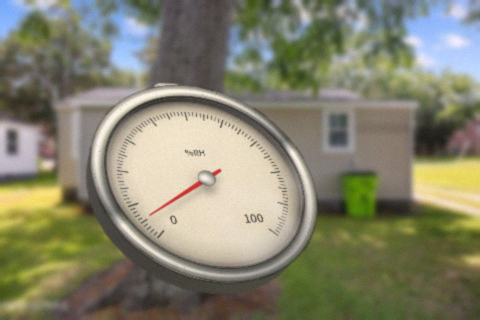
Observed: 5; %
